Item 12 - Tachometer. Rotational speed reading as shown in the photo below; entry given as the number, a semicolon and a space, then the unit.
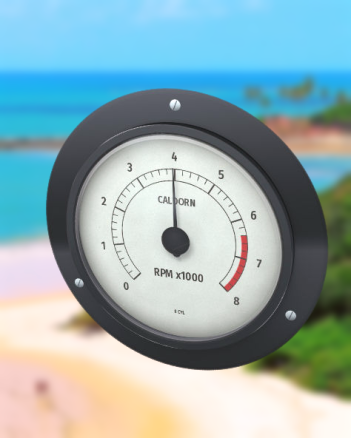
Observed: 4000; rpm
